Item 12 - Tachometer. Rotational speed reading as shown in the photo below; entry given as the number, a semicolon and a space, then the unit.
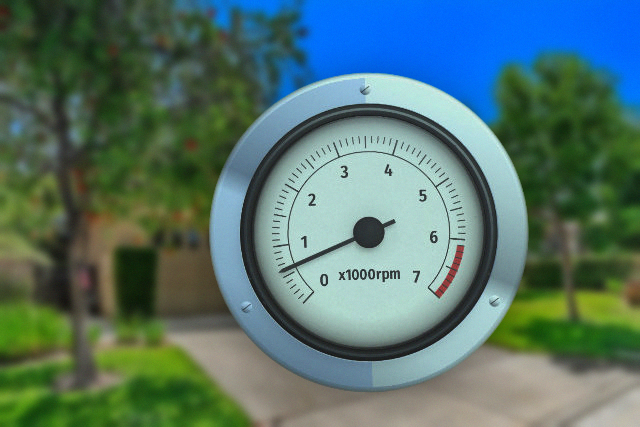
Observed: 600; rpm
